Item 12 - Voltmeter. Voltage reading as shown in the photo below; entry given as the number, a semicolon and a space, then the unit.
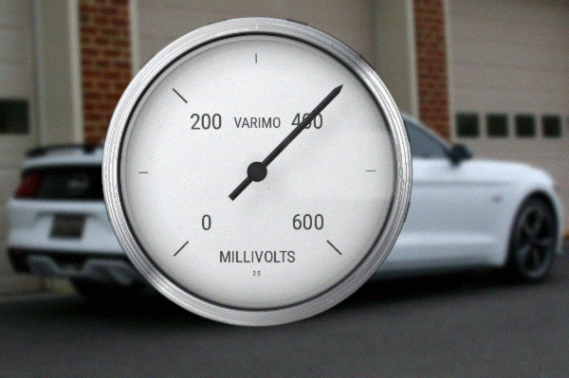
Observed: 400; mV
